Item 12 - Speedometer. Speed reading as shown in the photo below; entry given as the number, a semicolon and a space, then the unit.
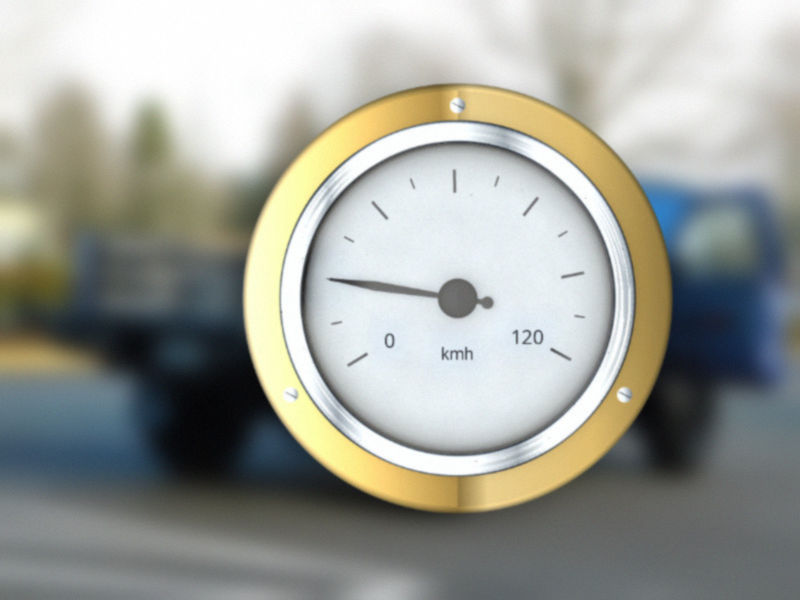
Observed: 20; km/h
